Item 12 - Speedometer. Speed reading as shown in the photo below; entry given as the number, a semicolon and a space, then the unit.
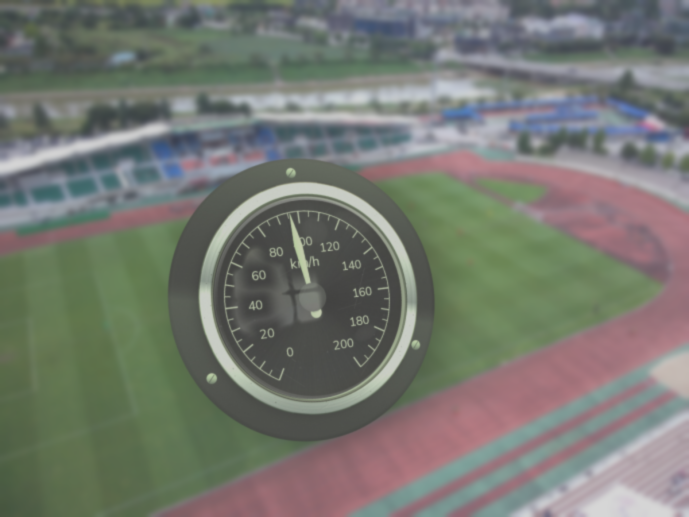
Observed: 95; km/h
